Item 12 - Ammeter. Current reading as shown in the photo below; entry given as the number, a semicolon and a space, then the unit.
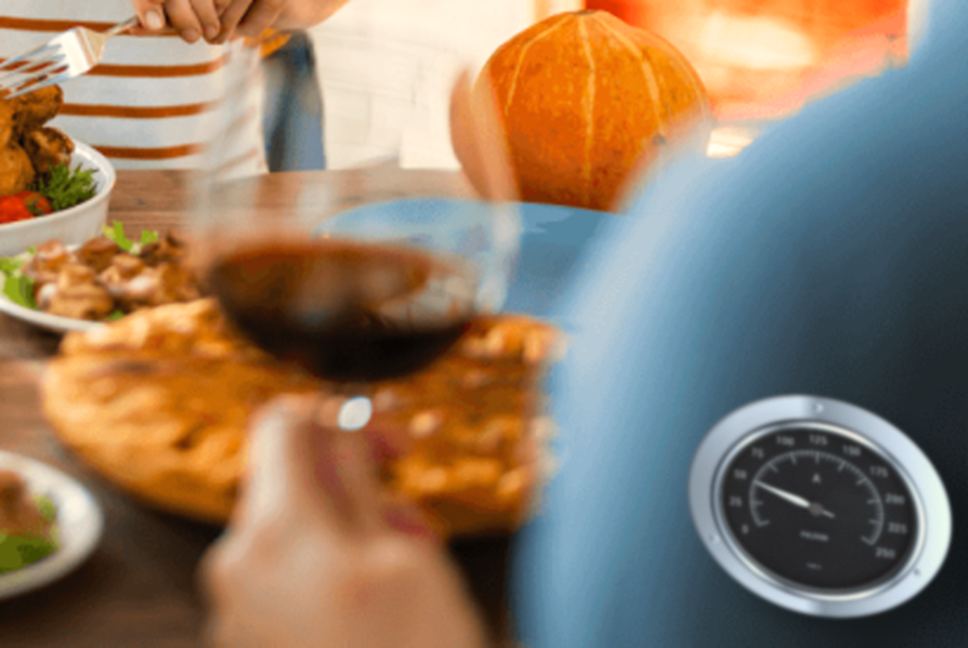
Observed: 50; A
